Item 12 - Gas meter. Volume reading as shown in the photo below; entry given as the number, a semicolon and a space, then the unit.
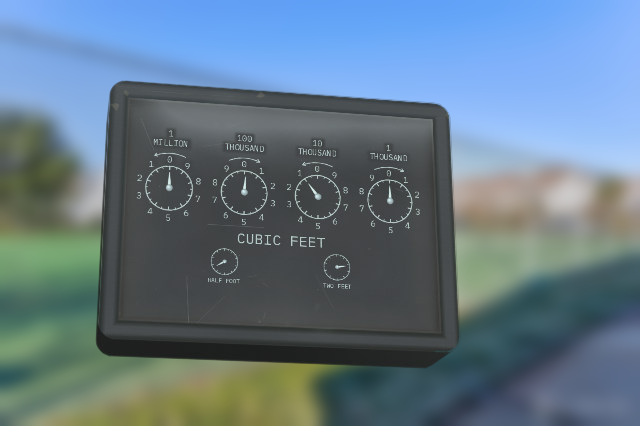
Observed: 1000; ft³
